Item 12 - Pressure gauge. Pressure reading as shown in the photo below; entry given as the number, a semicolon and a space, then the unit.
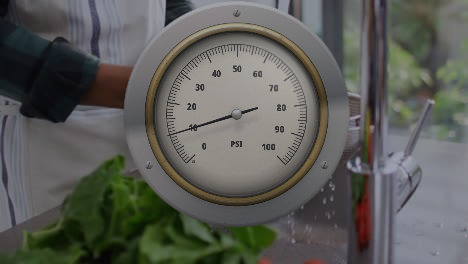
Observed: 10; psi
